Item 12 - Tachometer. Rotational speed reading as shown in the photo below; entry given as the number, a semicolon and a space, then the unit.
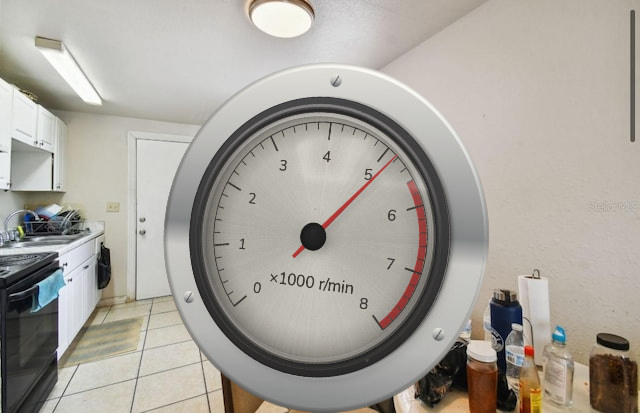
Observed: 5200; rpm
